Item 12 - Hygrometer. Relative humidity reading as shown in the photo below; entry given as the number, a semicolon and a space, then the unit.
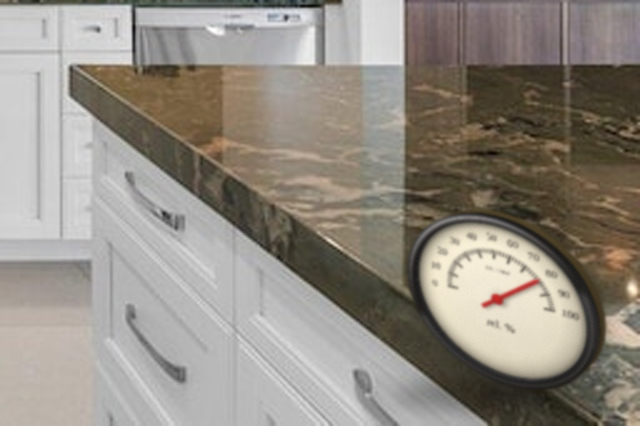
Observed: 80; %
